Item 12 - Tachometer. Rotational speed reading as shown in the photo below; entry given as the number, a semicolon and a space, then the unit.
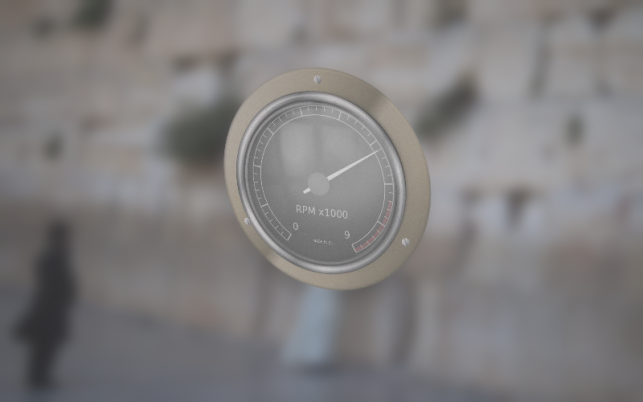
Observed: 6200; rpm
